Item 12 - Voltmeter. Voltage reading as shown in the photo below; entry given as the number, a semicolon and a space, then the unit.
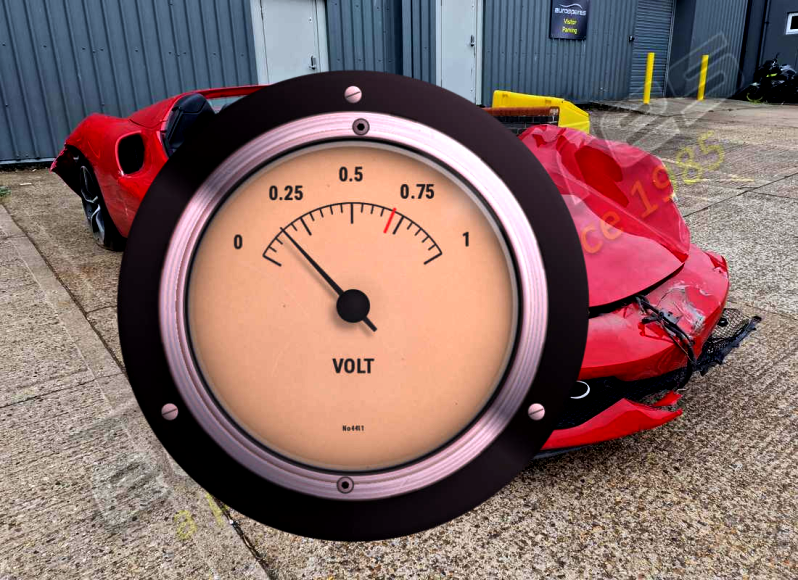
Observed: 0.15; V
